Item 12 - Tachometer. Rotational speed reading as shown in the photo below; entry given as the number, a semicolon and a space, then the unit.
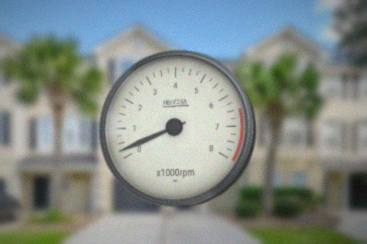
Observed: 250; rpm
